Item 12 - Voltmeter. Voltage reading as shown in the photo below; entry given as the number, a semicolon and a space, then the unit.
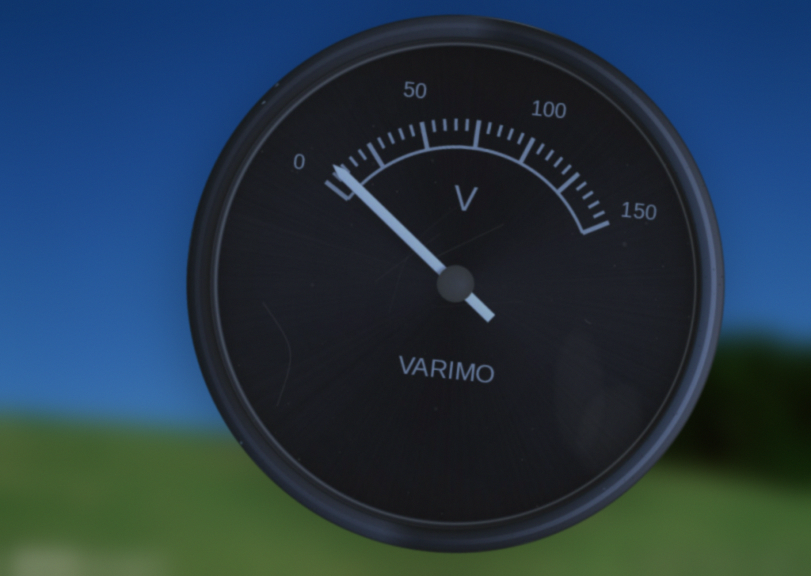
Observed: 7.5; V
